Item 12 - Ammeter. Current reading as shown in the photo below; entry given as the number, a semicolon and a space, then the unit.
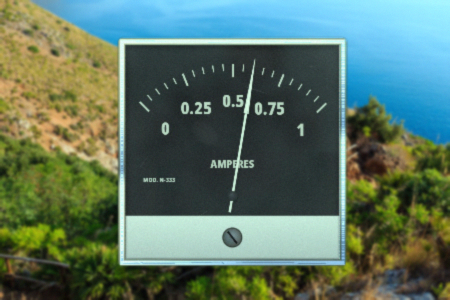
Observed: 0.6; A
